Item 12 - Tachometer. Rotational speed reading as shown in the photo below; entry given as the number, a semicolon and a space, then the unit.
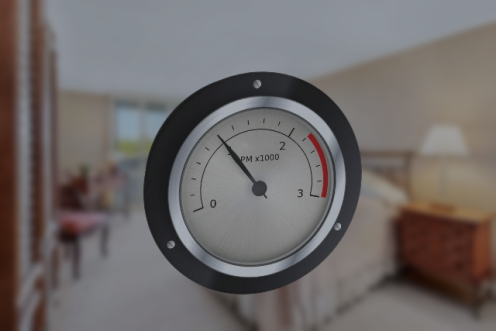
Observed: 1000; rpm
